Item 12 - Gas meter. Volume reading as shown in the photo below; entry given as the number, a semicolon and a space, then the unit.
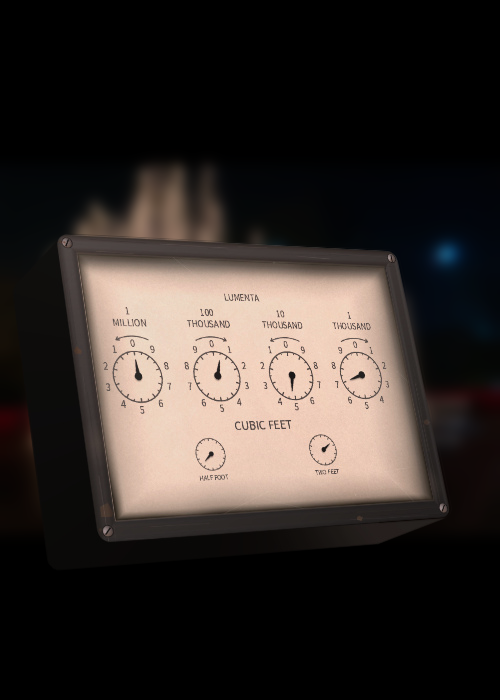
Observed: 4700; ft³
